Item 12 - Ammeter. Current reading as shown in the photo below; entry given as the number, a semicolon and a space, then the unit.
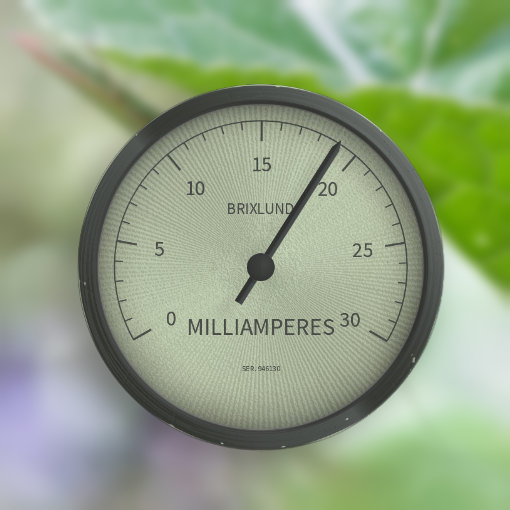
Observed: 19; mA
